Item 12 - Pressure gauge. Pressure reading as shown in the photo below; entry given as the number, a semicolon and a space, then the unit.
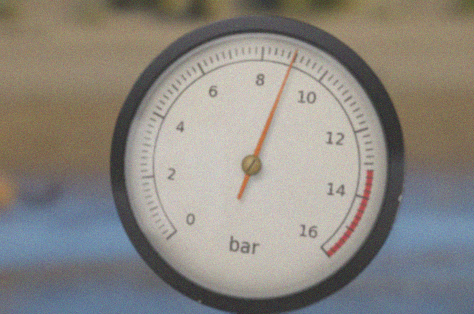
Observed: 9; bar
